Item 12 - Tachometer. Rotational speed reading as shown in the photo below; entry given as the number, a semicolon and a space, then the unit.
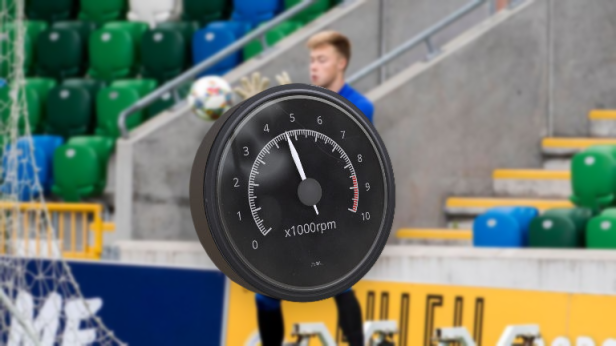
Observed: 4500; rpm
